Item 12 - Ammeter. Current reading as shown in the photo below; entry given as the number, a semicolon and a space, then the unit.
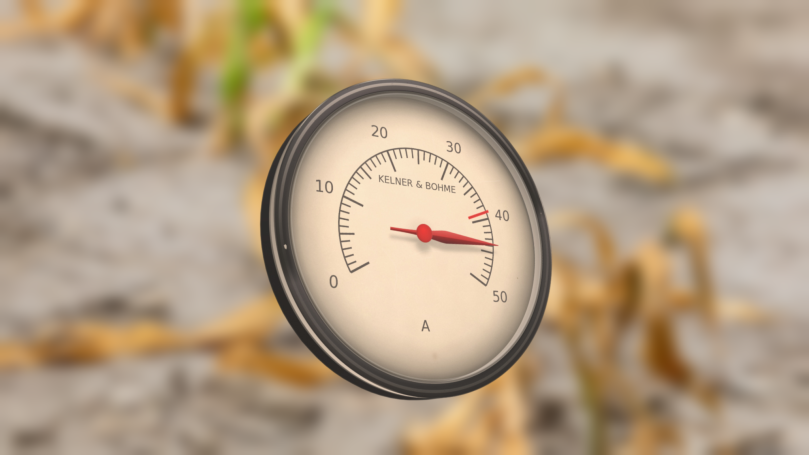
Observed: 44; A
